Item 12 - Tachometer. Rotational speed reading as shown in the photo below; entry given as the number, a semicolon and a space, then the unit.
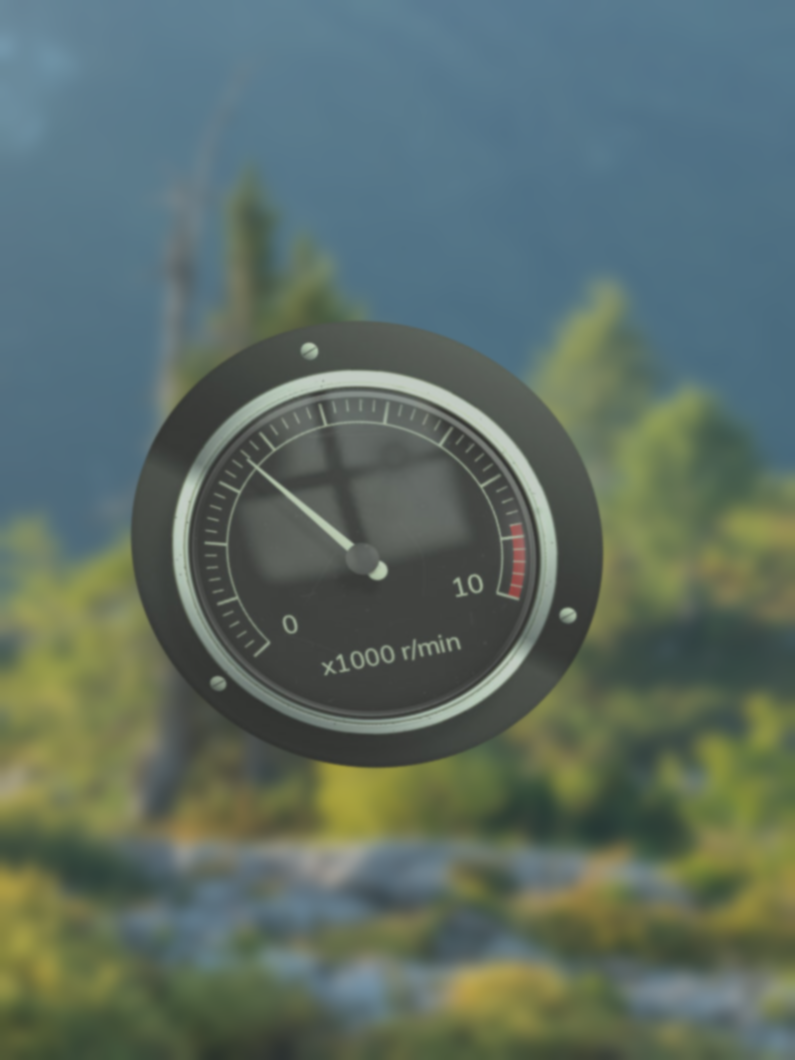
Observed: 3600; rpm
